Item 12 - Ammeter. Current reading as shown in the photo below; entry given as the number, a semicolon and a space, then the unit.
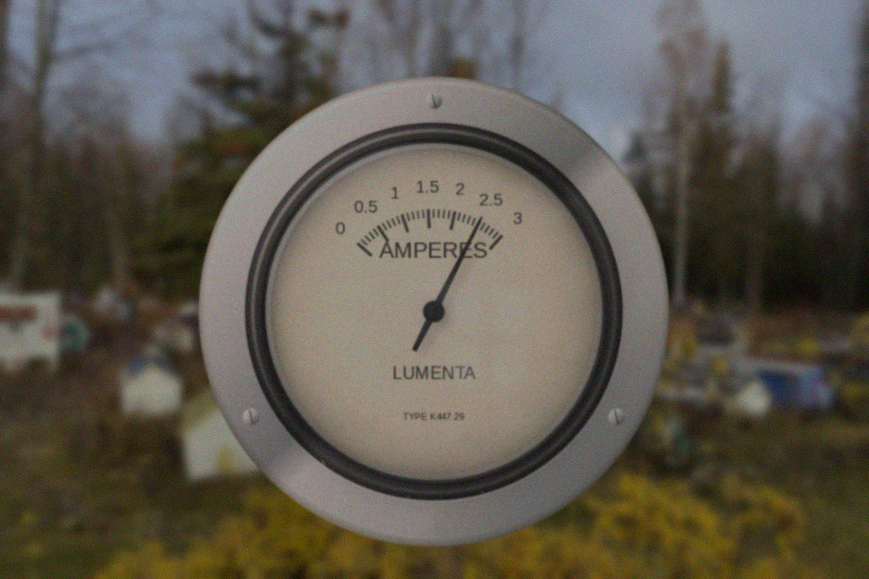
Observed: 2.5; A
